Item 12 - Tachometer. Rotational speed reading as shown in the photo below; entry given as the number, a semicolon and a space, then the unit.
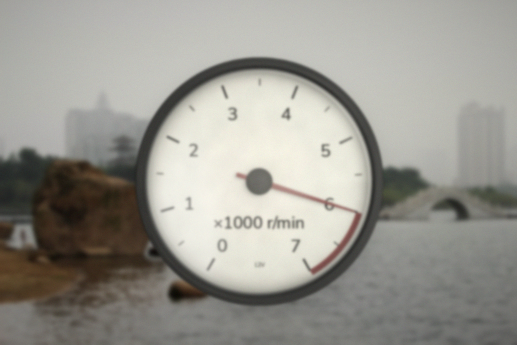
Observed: 6000; rpm
